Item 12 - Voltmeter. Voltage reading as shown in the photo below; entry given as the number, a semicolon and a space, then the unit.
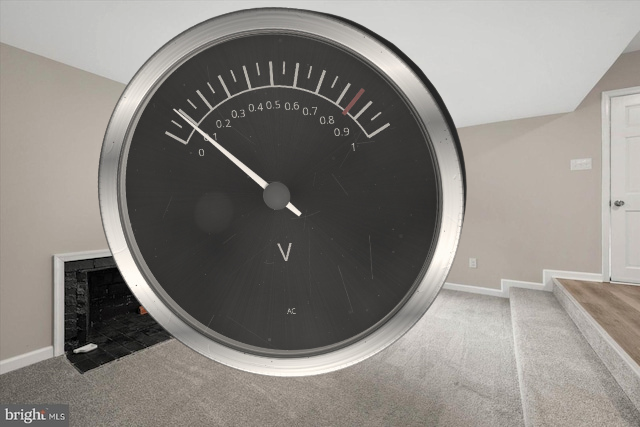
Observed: 0.1; V
